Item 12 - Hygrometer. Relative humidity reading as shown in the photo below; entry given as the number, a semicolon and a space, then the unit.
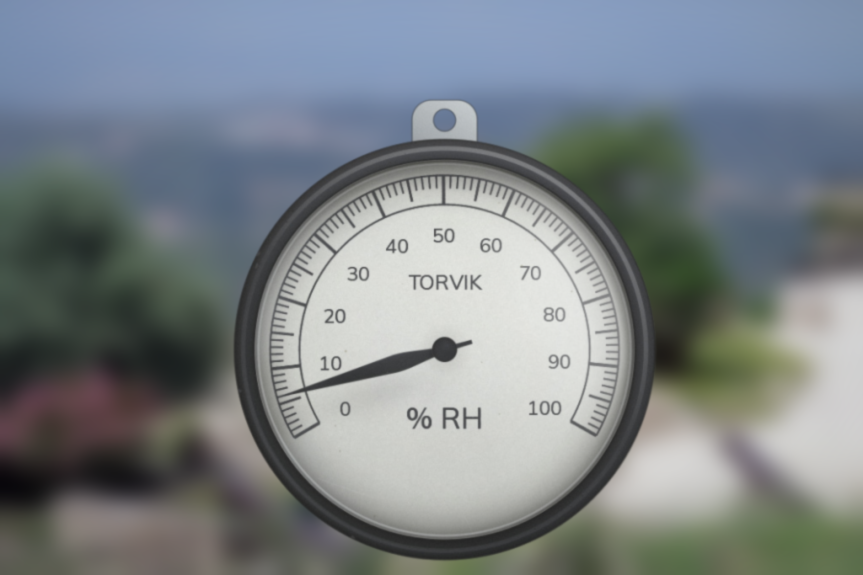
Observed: 6; %
